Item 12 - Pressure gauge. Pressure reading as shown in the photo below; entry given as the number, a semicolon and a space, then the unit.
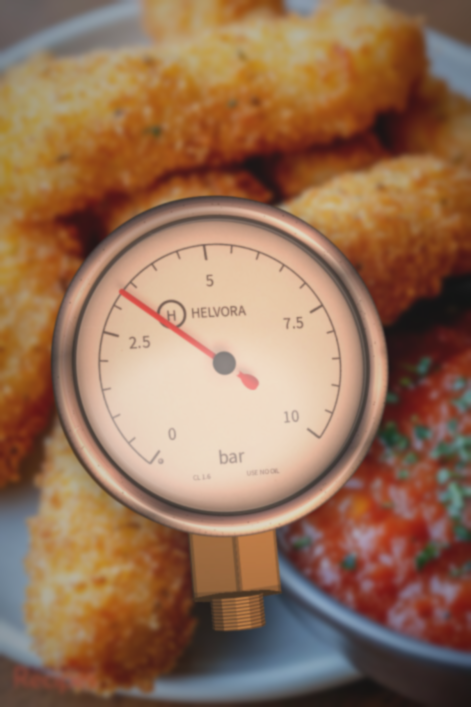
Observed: 3.25; bar
